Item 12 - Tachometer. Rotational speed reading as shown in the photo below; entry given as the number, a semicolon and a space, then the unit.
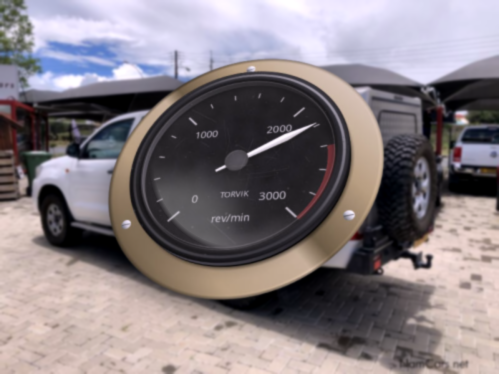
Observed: 2200; rpm
